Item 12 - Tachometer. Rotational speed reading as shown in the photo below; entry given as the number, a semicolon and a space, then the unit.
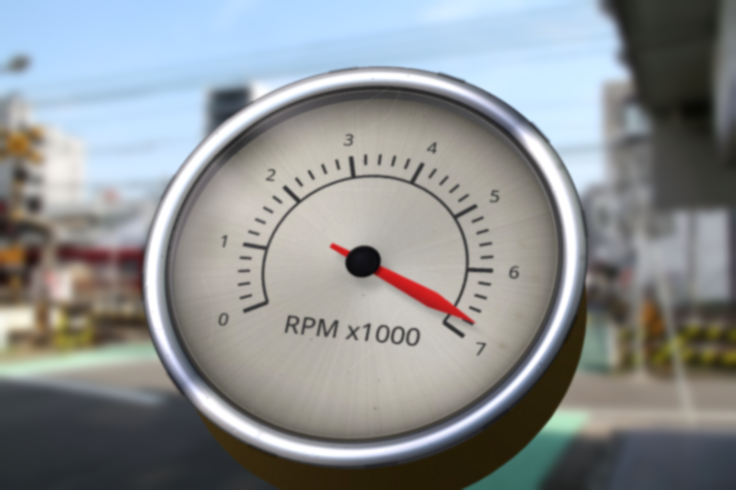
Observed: 6800; rpm
